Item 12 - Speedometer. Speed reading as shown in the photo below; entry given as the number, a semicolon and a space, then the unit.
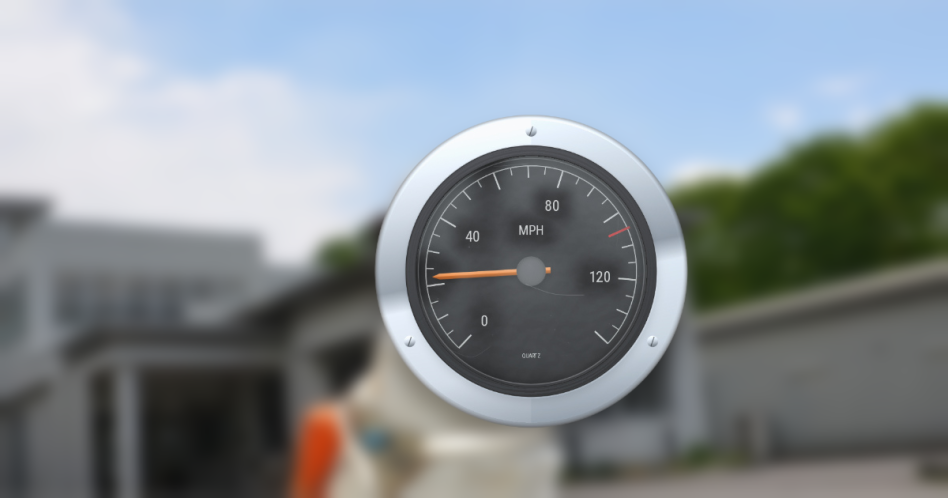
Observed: 22.5; mph
